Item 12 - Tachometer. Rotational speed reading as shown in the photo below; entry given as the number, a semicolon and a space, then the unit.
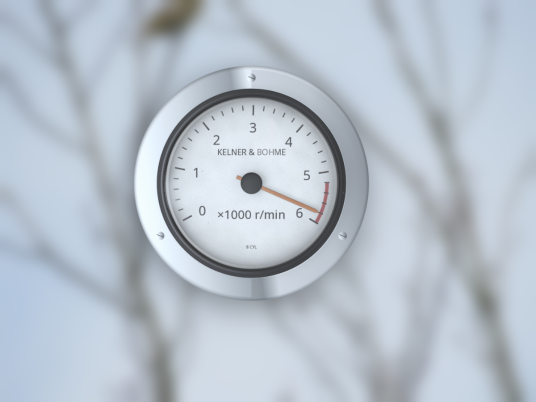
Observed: 5800; rpm
